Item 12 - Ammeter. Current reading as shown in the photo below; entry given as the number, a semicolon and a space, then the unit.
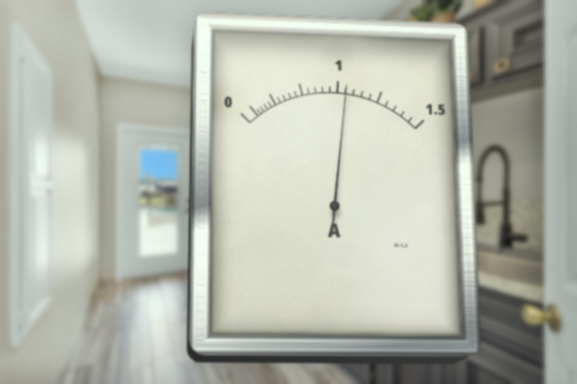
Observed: 1.05; A
